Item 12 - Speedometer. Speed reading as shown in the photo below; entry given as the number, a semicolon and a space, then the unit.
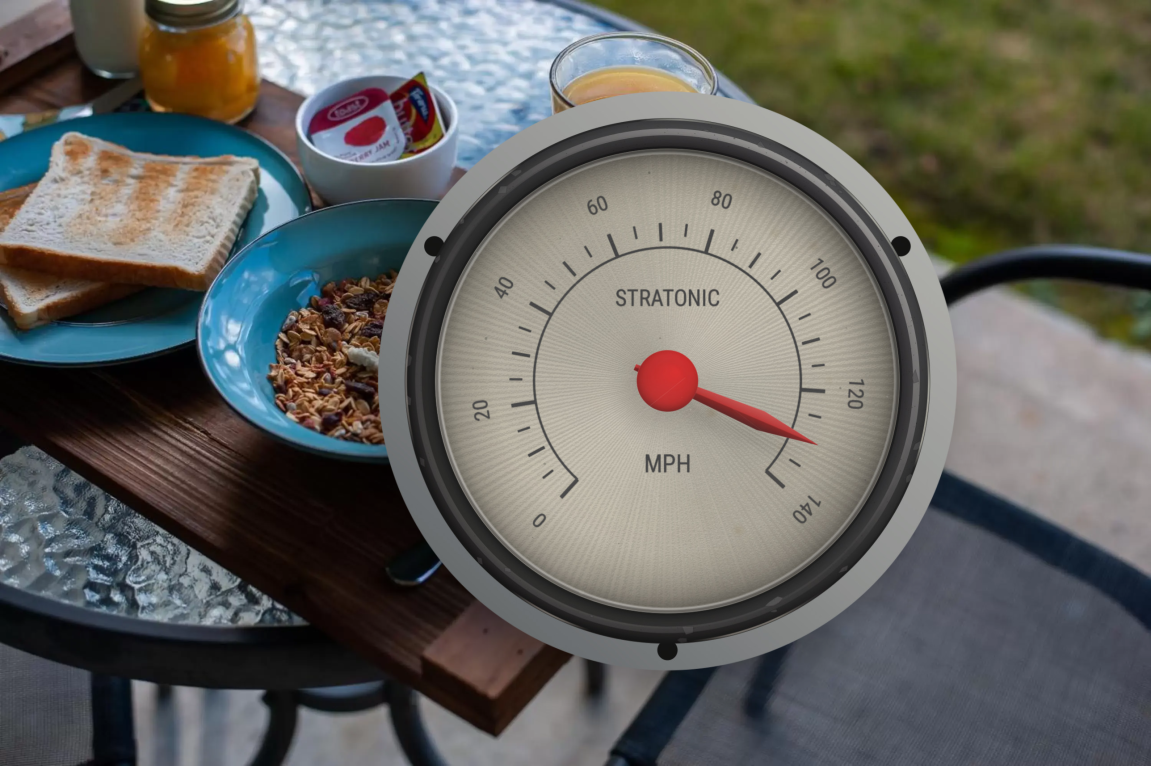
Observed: 130; mph
